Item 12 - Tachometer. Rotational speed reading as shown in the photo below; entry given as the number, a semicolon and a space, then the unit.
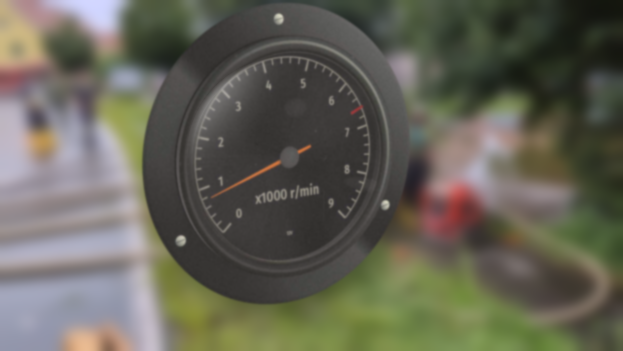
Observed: 800; rpm
